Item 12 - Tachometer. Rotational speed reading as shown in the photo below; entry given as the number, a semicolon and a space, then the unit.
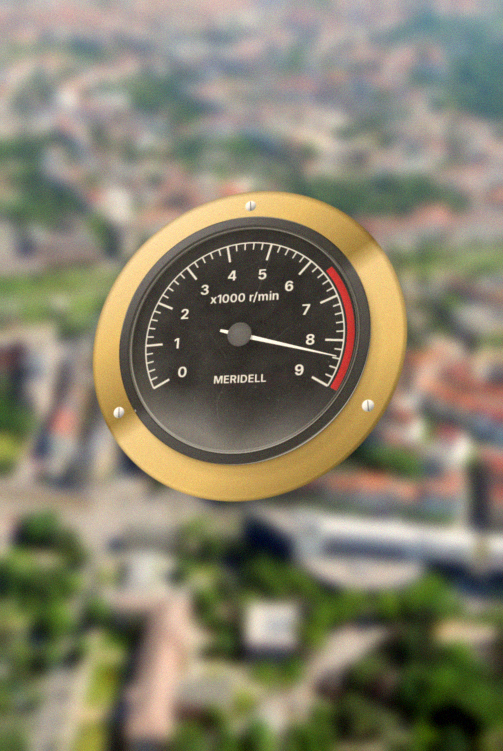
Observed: 8400; rpm
